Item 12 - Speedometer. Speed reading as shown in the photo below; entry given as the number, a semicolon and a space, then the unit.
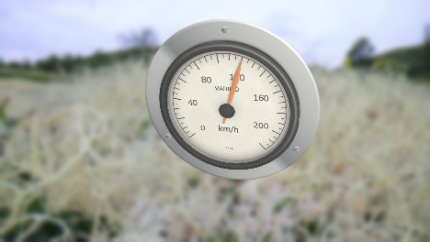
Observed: 120; km/h
